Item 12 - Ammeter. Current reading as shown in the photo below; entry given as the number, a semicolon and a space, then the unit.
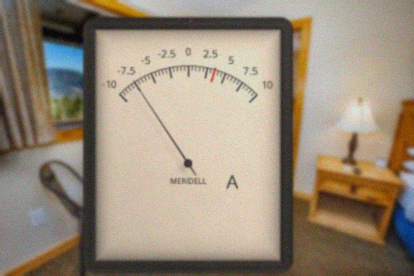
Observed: -7.5; A
